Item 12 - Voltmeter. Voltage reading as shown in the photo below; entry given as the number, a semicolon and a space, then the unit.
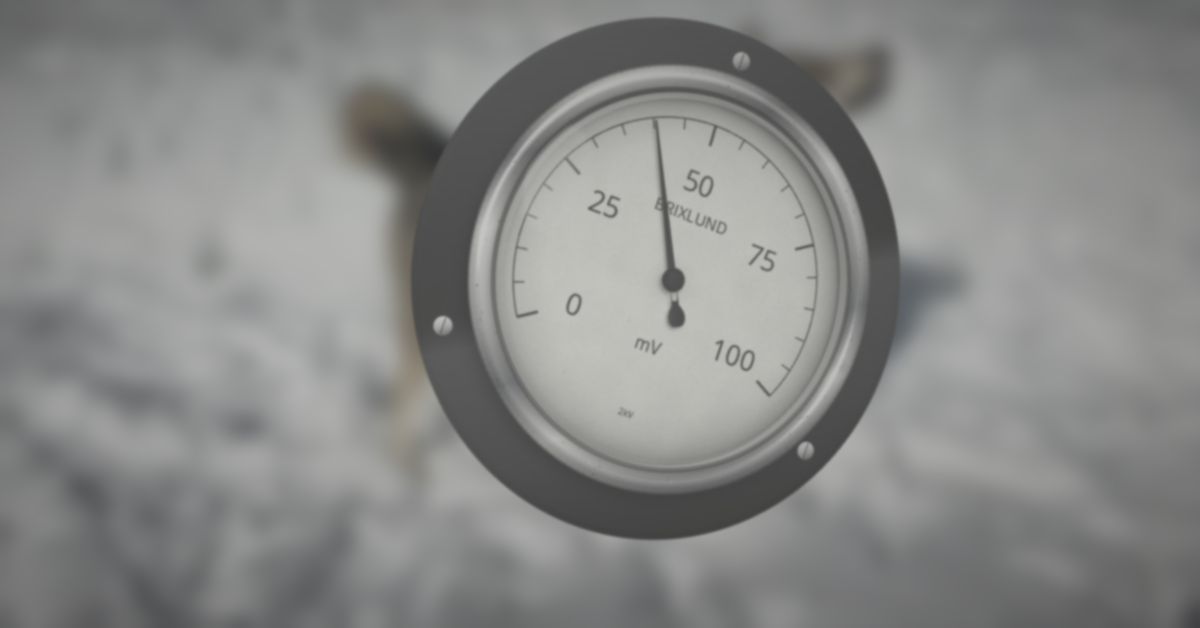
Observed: 40; mV
